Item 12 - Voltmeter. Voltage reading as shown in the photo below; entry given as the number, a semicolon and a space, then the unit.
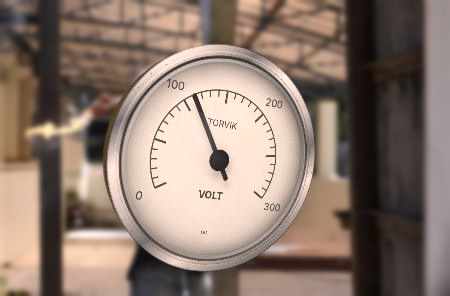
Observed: 110; V
